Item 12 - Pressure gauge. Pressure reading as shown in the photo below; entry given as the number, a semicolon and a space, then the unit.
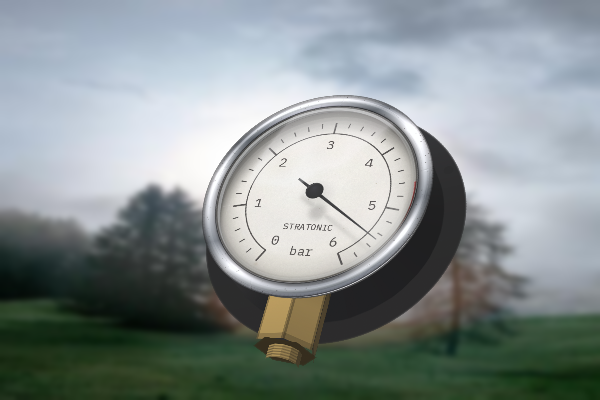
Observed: 5.5; bar
